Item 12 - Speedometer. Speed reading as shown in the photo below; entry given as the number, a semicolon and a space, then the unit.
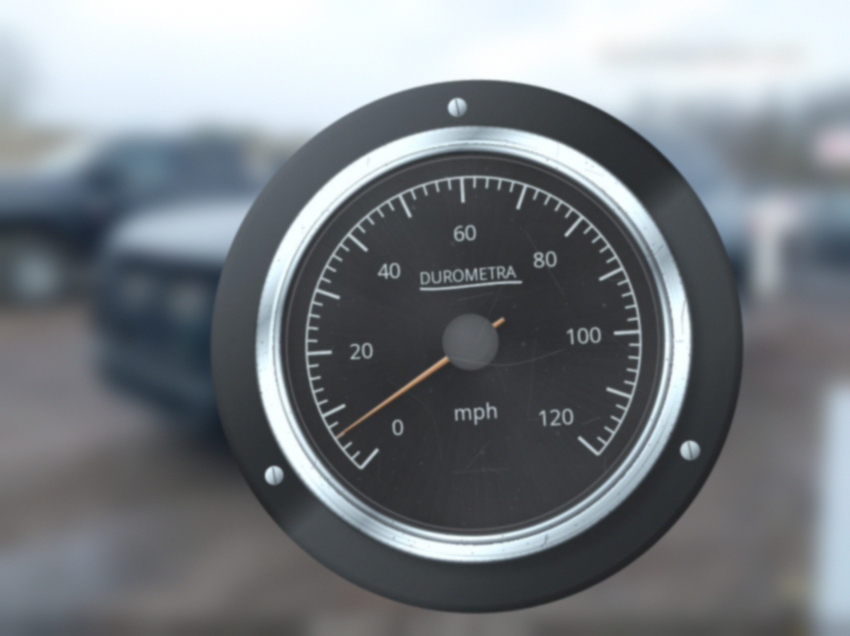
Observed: 6; mph
